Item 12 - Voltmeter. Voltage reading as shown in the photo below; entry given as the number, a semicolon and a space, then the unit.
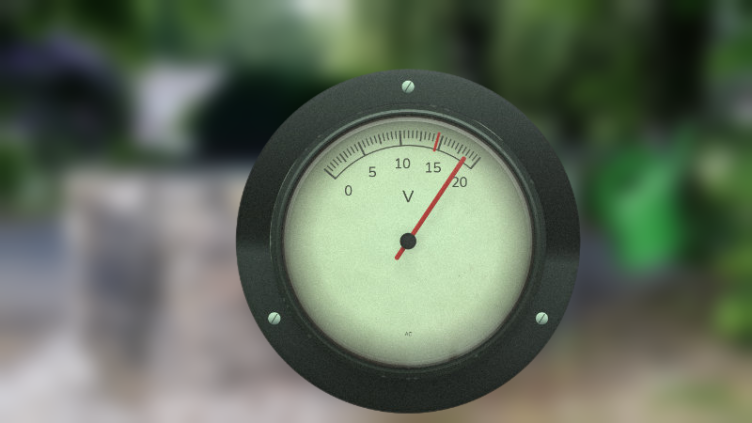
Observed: 18.5; V
